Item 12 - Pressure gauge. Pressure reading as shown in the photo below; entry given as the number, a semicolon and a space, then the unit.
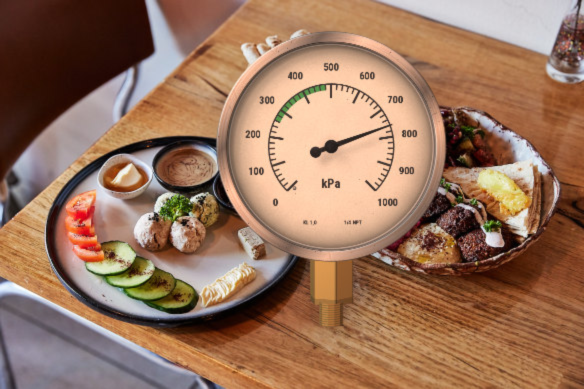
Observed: 760; kPa
